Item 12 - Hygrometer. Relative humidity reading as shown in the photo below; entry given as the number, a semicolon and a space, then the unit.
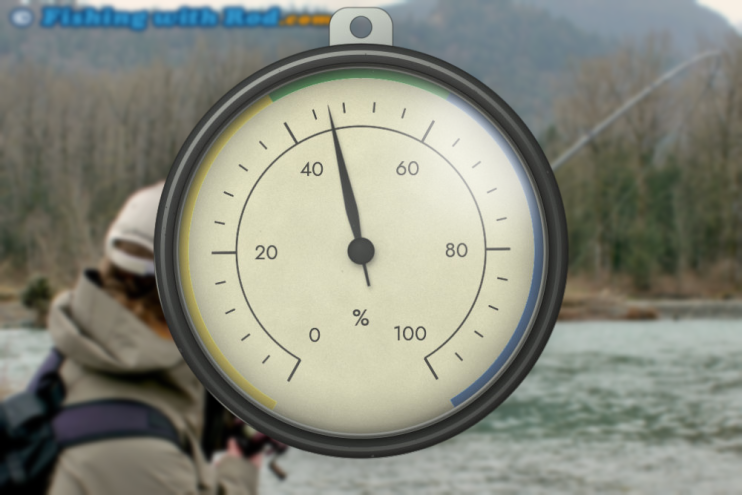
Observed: 46; %
